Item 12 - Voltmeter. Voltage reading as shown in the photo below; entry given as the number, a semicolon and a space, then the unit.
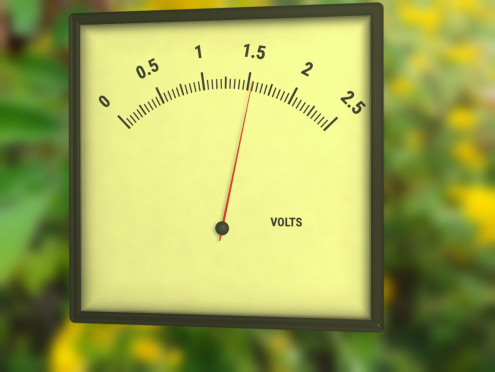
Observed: 1.55; V
